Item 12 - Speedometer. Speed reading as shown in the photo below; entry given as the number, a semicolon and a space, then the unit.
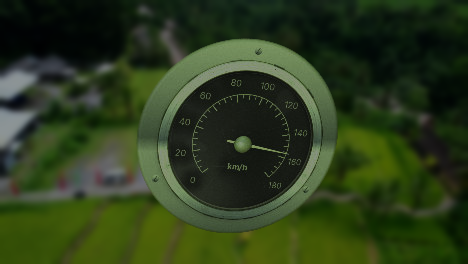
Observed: 155; km/h
